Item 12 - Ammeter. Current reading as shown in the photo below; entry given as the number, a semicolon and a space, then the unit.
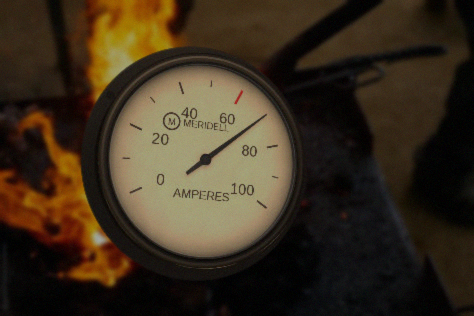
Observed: 70; A
